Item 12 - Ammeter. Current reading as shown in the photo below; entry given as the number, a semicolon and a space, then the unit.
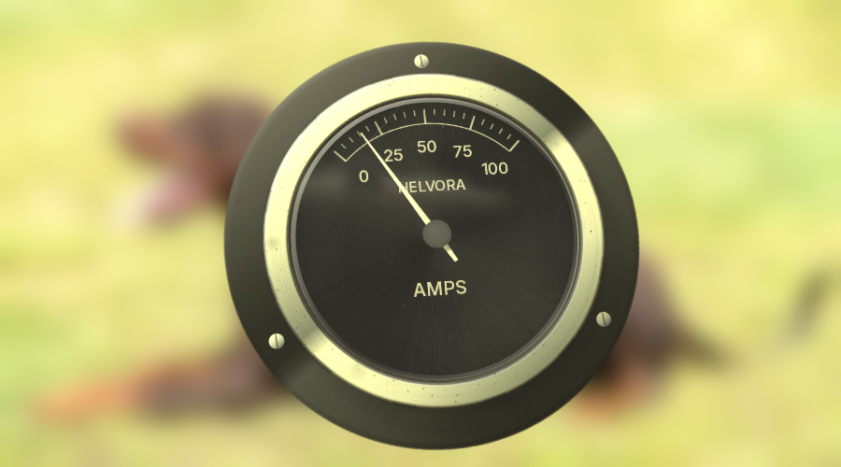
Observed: 15; A
